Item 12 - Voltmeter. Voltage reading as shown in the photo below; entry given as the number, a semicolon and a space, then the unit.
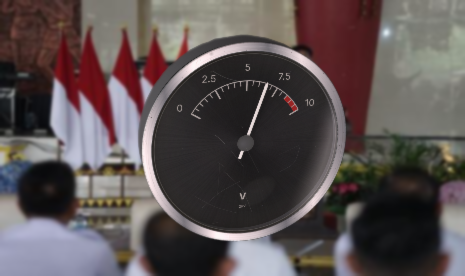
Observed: 6.5; V
